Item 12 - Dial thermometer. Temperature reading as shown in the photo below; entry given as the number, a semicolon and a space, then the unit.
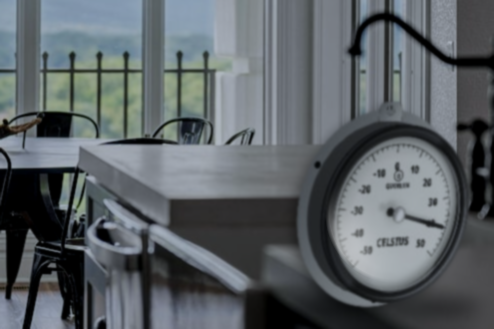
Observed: 40; °C
